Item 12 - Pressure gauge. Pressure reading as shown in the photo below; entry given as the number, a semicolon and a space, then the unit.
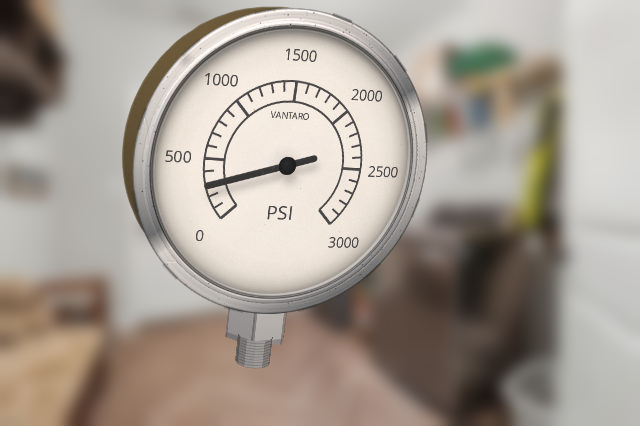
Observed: 300; psi
